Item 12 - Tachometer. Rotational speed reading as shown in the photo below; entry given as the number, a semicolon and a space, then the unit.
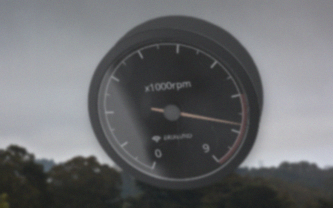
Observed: 7750; rpm
